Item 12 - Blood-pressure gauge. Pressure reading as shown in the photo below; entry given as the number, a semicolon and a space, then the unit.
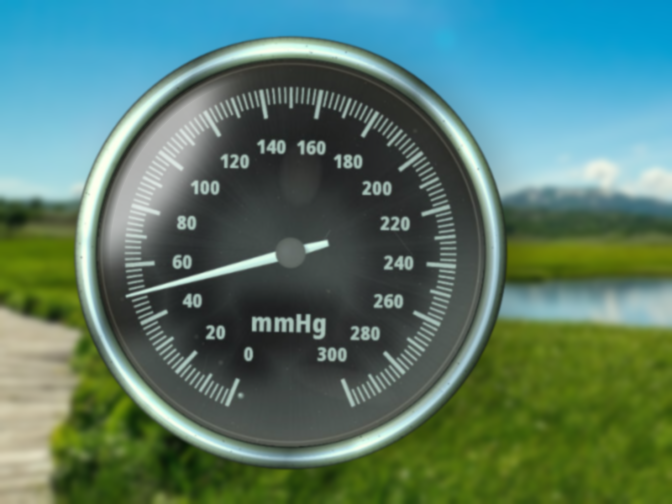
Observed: 50; mmHg
